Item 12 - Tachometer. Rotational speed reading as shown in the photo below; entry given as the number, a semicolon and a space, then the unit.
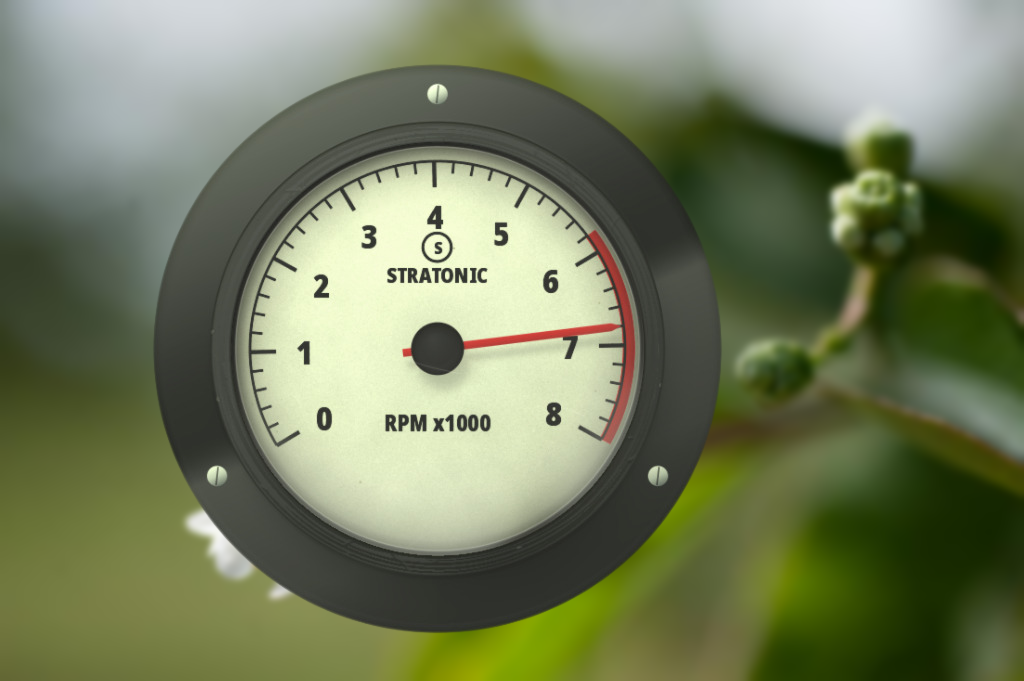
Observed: 6800; rpm
